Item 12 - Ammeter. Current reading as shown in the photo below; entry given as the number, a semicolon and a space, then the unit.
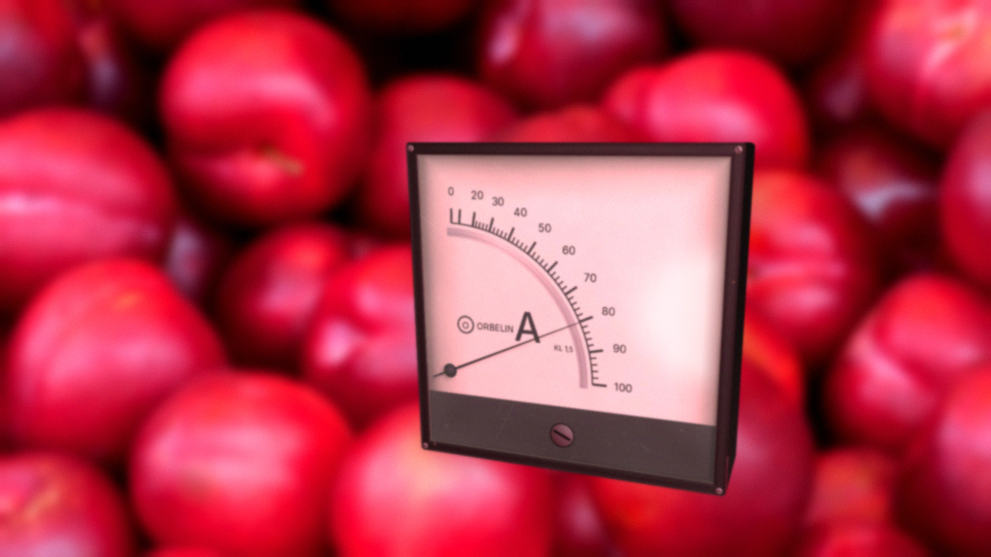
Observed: 80; A
